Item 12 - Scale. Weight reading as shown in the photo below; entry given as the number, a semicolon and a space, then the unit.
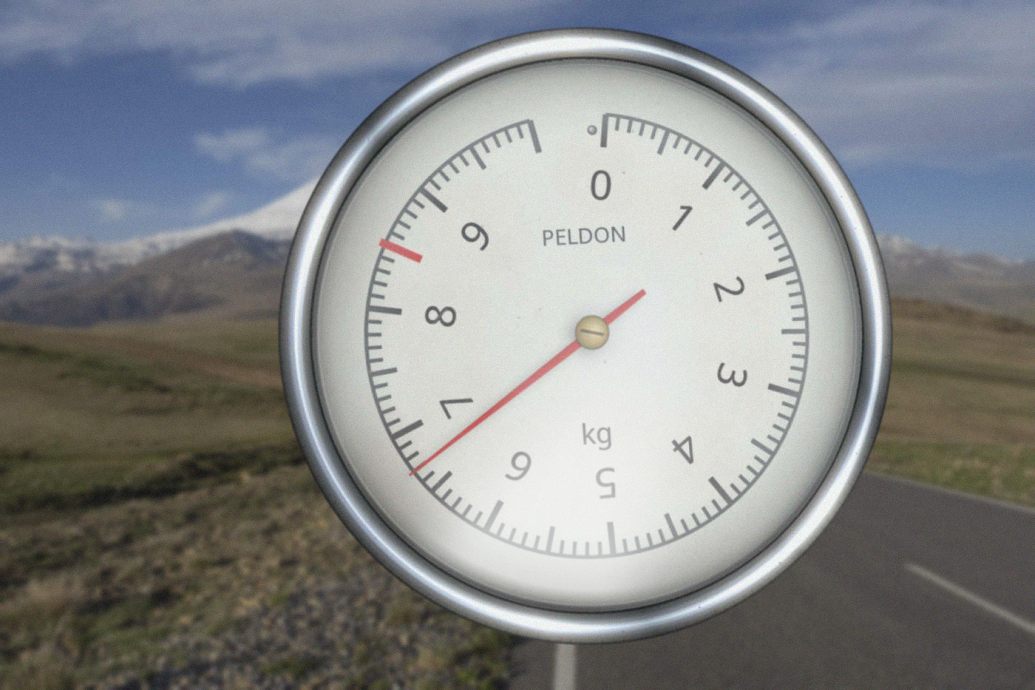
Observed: 6.7; kg
